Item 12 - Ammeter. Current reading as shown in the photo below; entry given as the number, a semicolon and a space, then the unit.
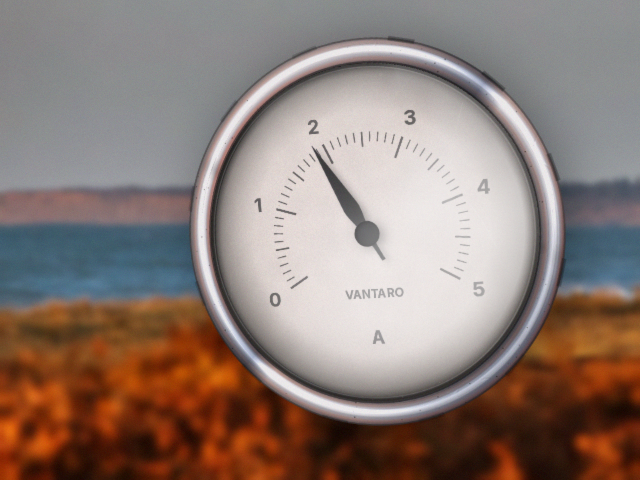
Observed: 1.9; A
